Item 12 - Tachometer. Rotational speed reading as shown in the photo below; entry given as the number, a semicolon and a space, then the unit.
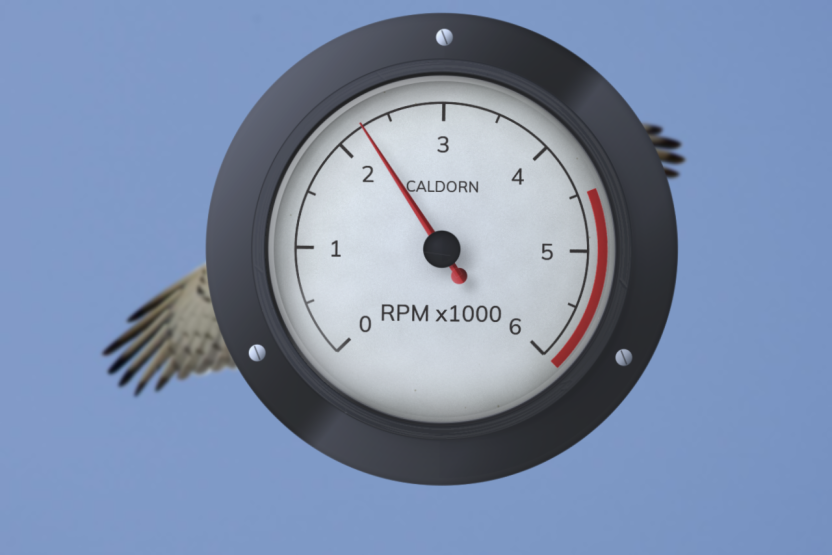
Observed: 2250; rpm
